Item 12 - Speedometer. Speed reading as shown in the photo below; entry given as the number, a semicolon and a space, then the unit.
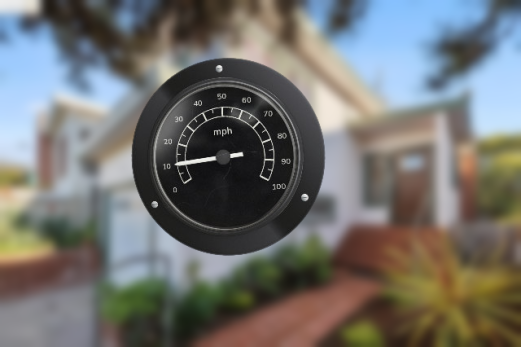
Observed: 10; mph
